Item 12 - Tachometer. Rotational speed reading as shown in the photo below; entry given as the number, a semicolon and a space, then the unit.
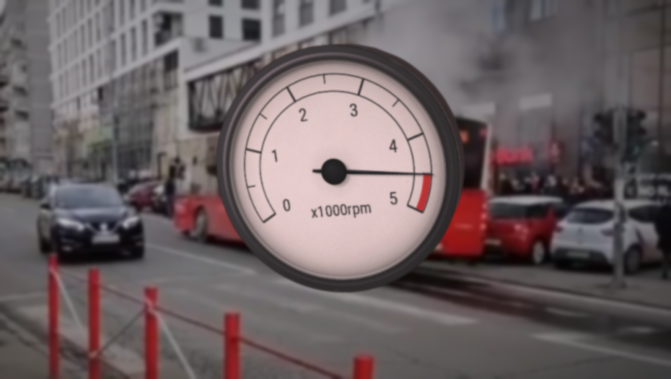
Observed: 4500; rpm
